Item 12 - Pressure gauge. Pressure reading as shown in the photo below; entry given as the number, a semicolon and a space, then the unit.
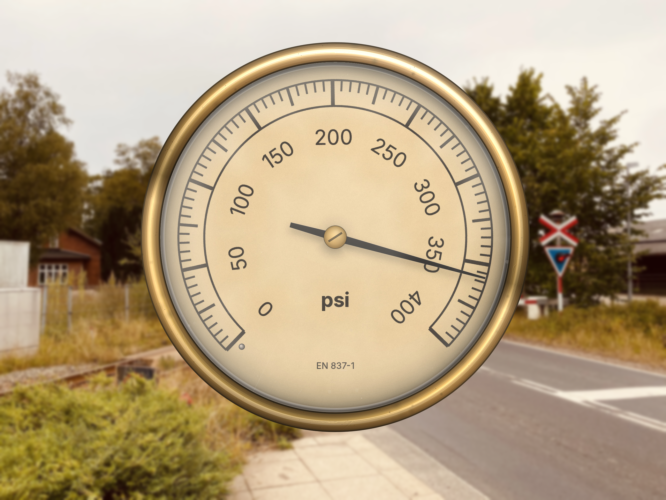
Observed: 357.5; psi
